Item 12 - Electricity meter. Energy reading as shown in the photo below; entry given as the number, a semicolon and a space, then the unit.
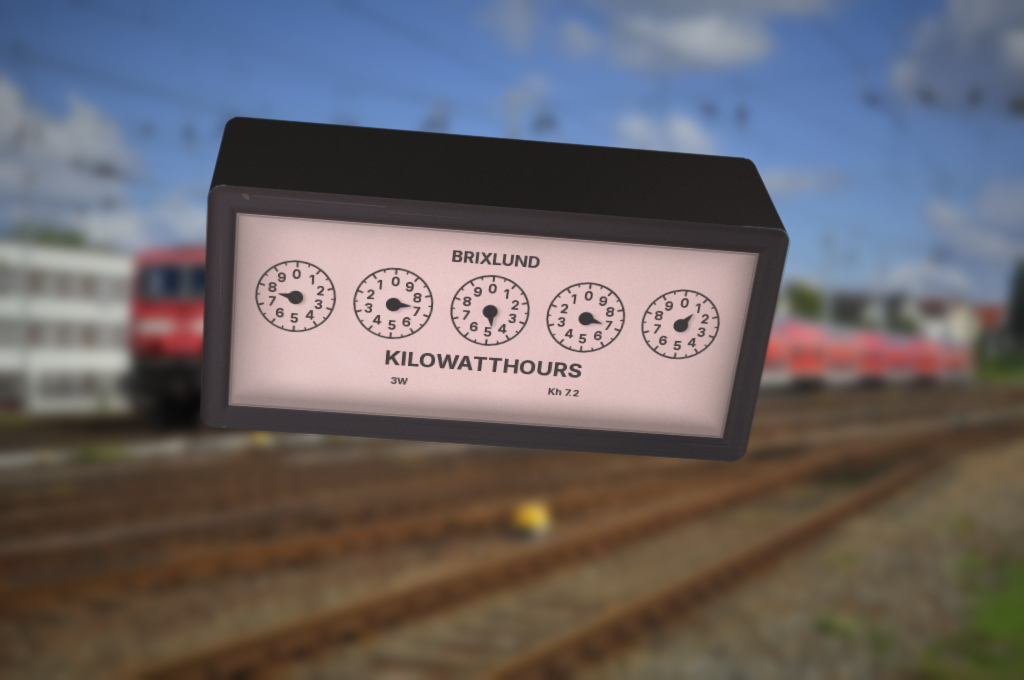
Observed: 77471; kWh
